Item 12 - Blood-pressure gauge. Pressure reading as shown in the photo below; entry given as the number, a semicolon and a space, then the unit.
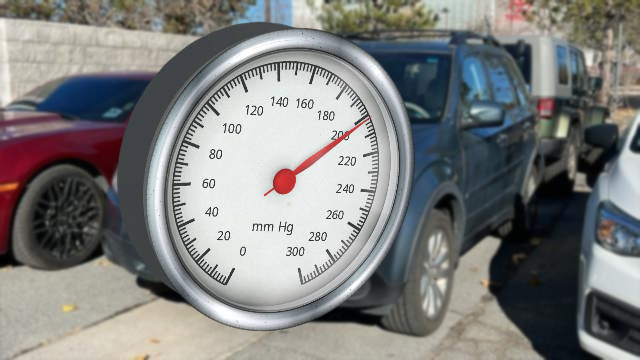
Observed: 200; mmHg
